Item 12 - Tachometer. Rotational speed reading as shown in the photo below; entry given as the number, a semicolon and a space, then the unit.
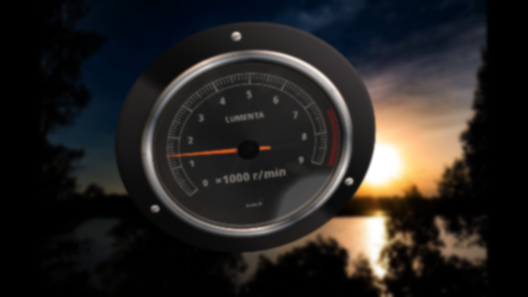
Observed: 1500; rpm
